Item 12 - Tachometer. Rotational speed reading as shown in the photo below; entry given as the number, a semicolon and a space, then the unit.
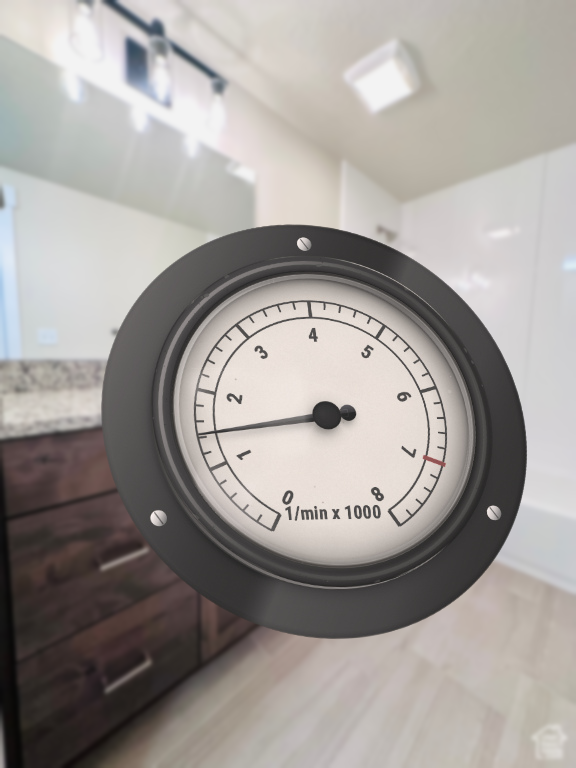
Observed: 1400; rpm
